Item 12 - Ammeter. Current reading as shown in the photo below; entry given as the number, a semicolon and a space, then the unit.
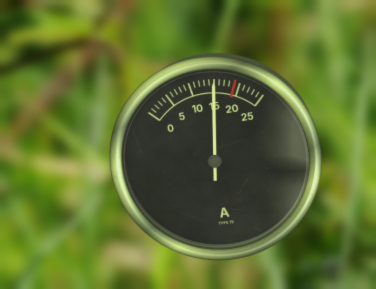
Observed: 15; A
